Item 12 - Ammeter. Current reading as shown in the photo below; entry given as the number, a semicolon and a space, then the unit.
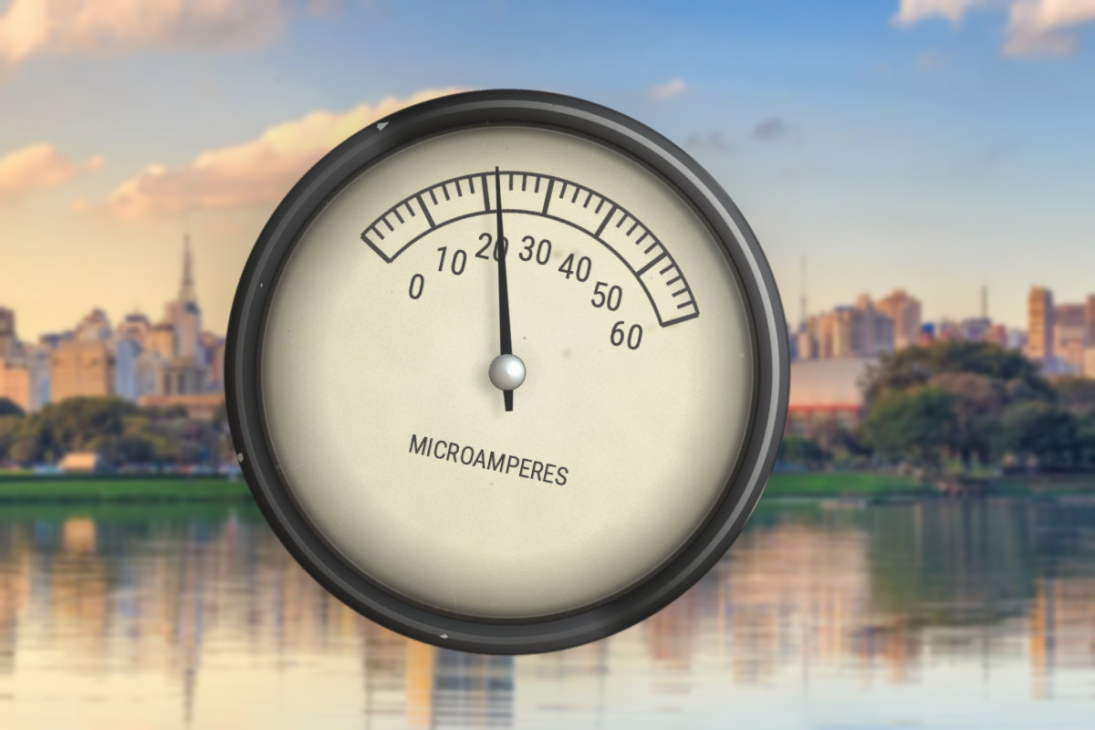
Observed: 22; µA
